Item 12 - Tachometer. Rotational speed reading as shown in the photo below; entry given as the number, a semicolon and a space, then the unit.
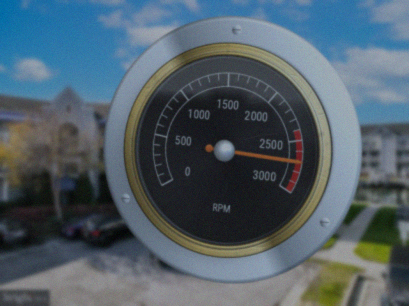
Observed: 2700; rpm
